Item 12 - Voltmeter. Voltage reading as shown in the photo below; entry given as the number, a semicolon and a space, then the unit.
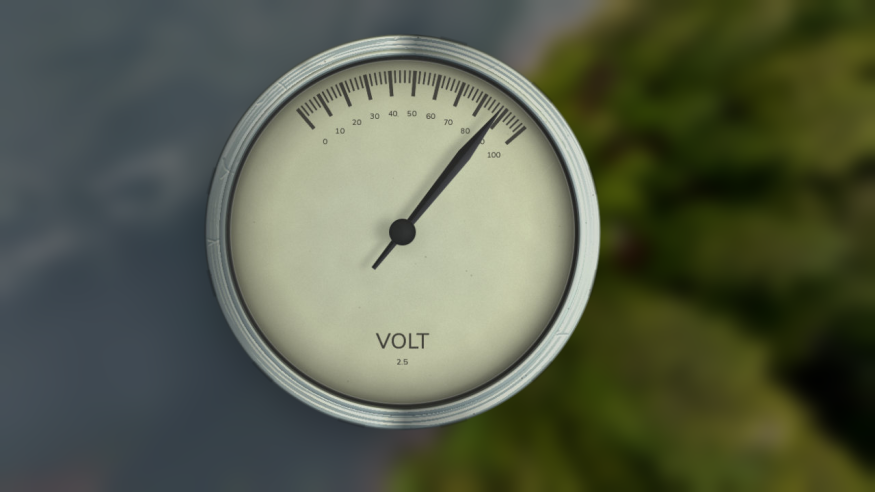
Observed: 88; V
